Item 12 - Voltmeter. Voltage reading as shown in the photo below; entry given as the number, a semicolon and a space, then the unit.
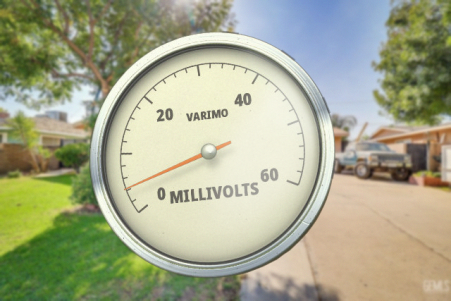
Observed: 4; mV
